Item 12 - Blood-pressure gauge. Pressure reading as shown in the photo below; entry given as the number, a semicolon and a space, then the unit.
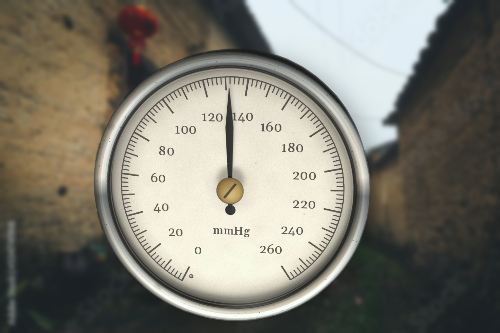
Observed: 132; mmHg
